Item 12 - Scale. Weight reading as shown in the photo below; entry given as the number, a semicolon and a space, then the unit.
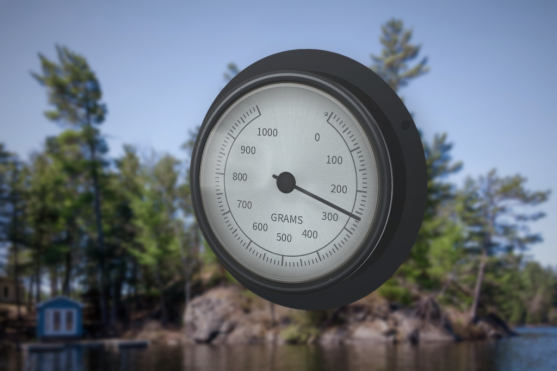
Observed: 260; g
